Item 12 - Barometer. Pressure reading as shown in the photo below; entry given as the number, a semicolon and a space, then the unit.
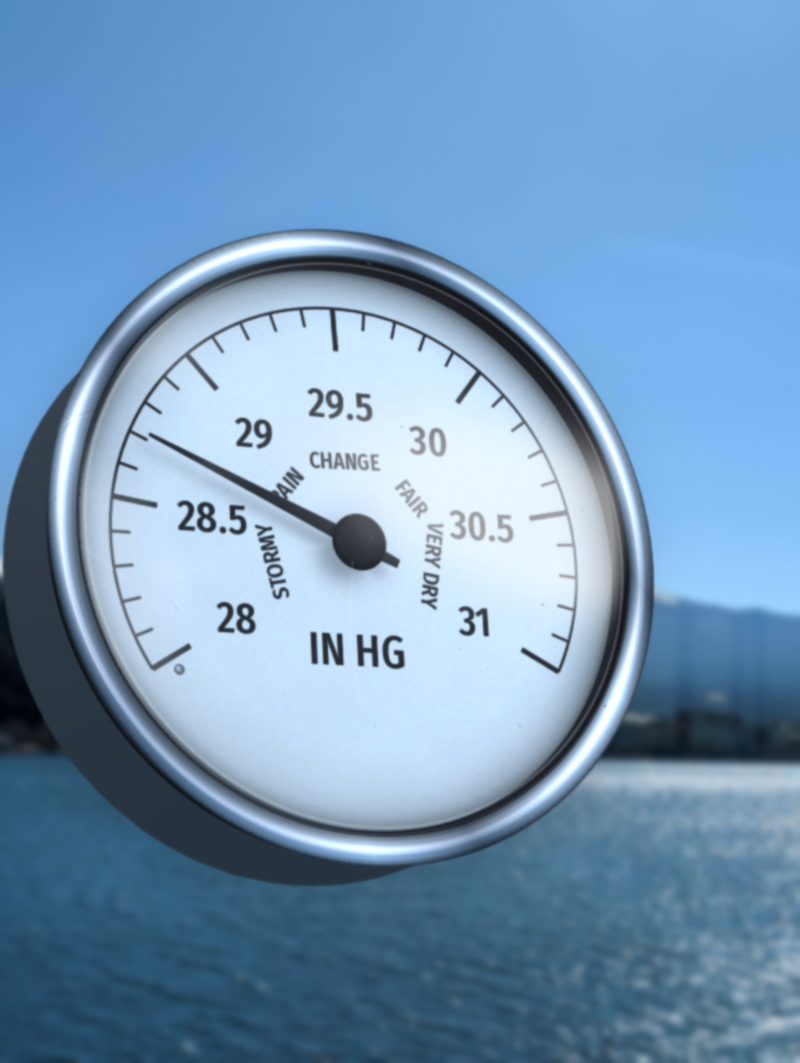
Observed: 28.7; inHg
